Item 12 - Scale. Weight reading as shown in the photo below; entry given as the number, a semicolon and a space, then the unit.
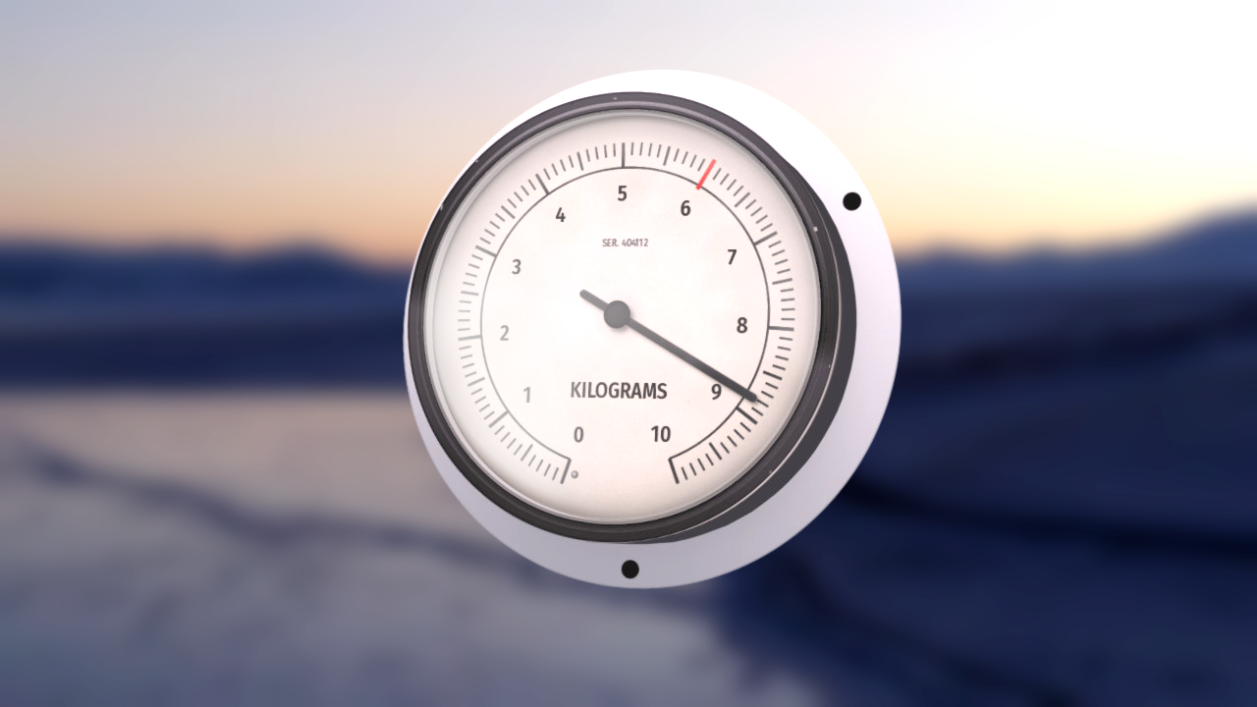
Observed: 8.8; kg
